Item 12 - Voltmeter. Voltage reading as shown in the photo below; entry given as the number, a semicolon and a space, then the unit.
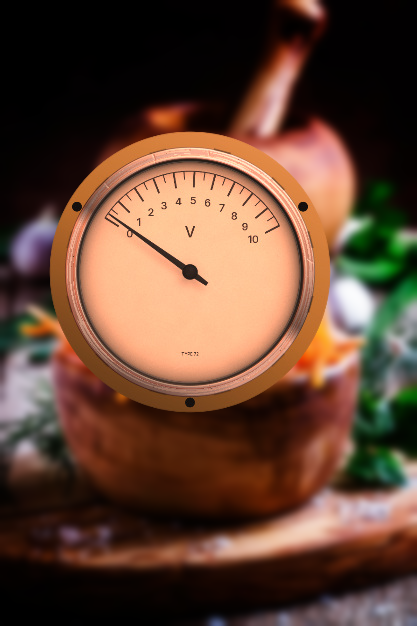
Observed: 0.25; V
